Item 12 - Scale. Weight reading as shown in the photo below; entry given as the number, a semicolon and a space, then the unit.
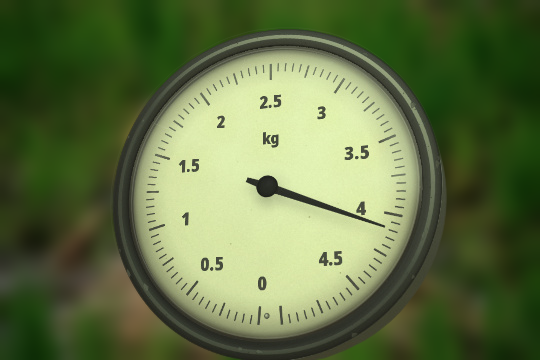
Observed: 4.1; kg
